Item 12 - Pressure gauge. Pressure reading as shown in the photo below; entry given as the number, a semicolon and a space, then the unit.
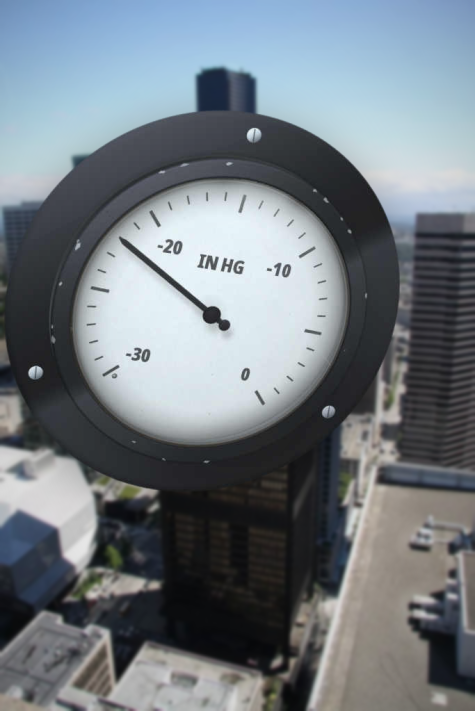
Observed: -22; inHg
